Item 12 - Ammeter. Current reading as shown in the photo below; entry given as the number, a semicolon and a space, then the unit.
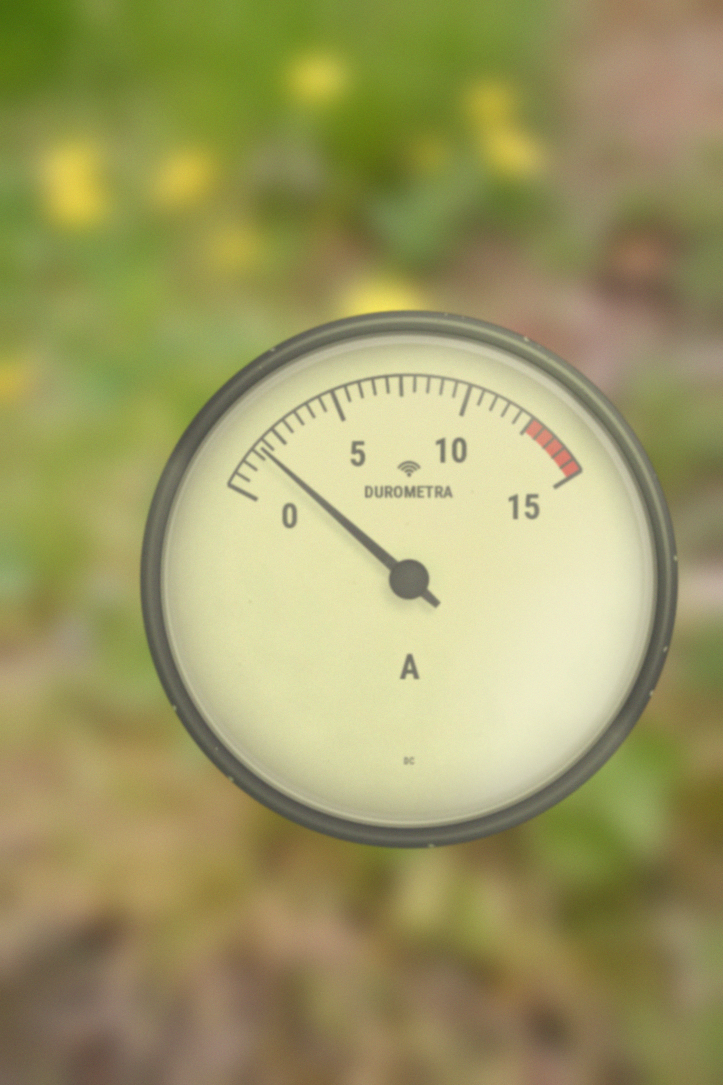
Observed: 1.75; A
